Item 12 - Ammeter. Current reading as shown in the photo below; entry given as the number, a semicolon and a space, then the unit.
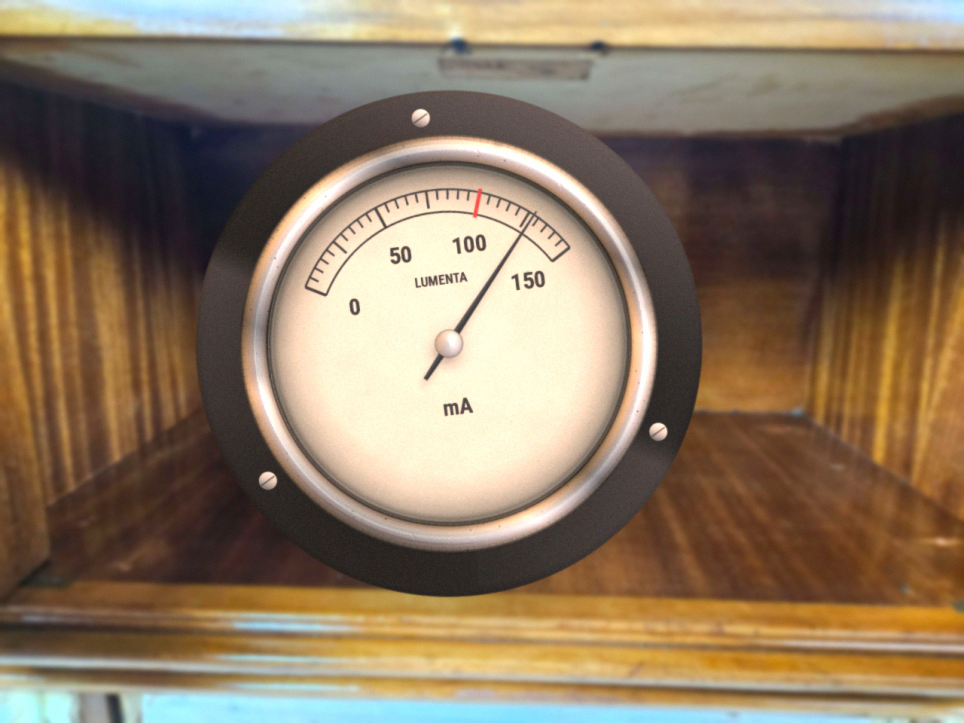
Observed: 127.5; mA
